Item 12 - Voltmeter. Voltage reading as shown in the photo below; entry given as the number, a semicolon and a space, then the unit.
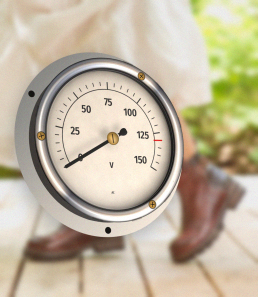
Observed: 0; V
